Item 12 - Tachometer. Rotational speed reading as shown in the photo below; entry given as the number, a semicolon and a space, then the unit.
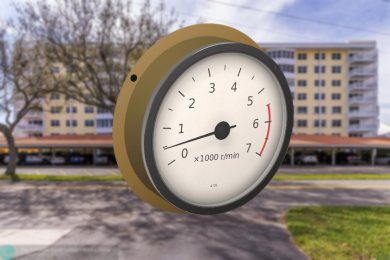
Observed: 500; rpm
